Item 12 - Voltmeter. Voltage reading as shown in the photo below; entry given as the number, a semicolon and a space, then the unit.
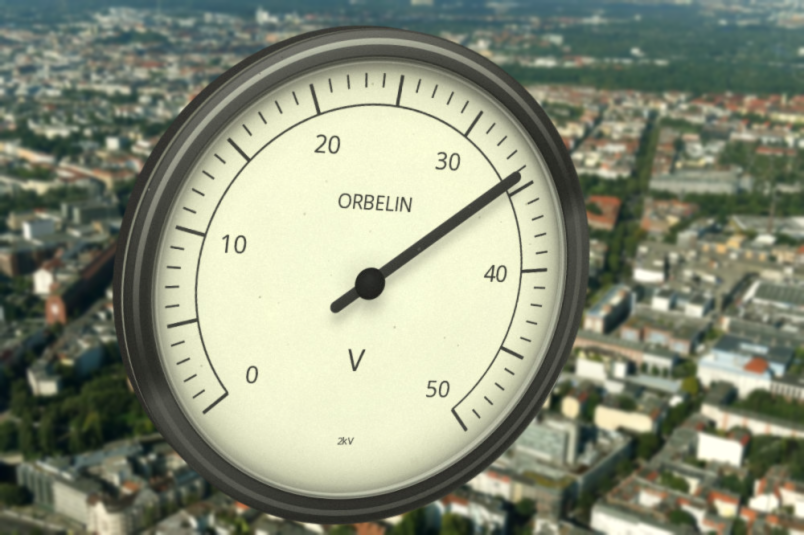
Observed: 34; V
